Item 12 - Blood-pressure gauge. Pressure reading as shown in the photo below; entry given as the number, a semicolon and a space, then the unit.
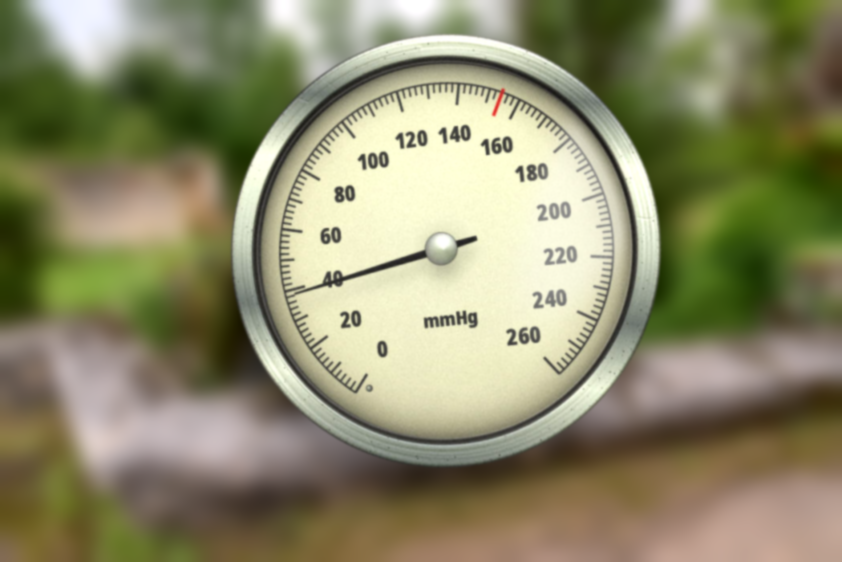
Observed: 38; mmHg
